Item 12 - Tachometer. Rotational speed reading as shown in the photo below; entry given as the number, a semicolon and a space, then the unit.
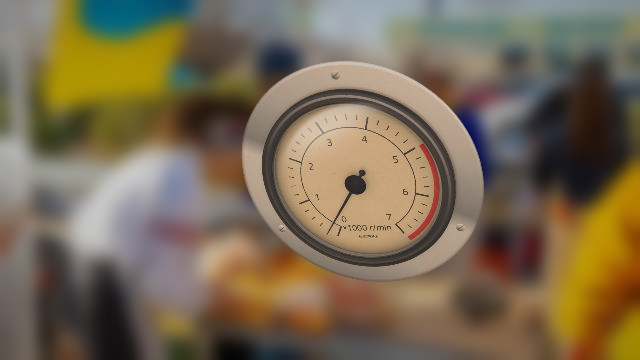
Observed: 200; rpm
